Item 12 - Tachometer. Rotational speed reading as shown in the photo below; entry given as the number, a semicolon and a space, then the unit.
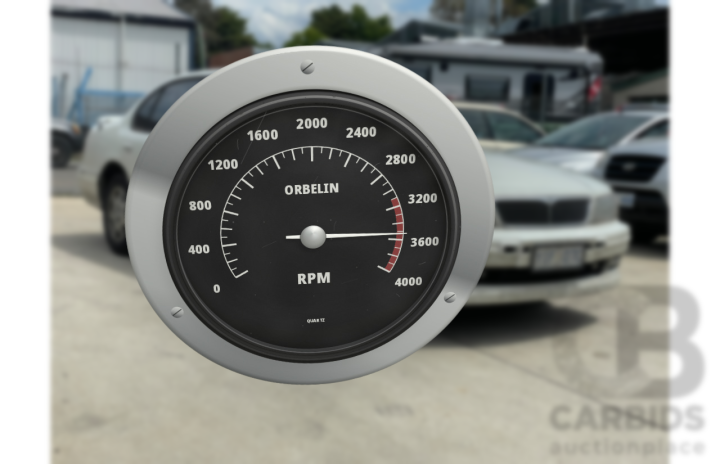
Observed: 3500; rpm
